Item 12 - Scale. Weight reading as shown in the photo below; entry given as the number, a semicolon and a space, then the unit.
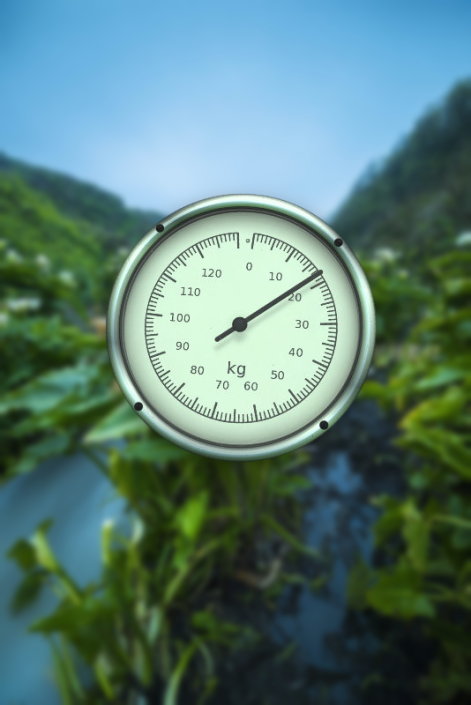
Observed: 18; kg
